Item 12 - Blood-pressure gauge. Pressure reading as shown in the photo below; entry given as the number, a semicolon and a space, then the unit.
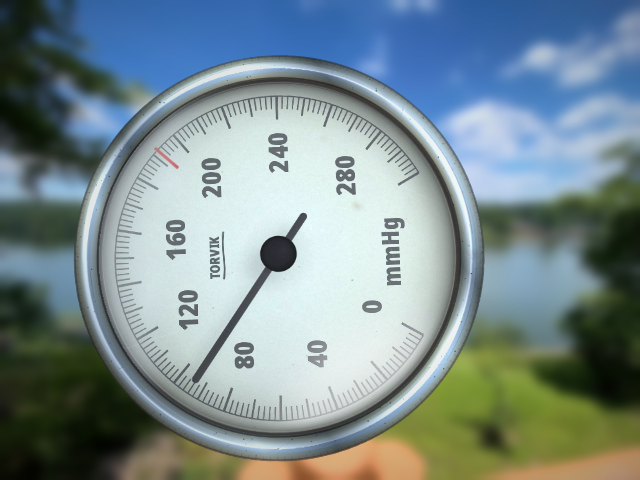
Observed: 94; mmHg
